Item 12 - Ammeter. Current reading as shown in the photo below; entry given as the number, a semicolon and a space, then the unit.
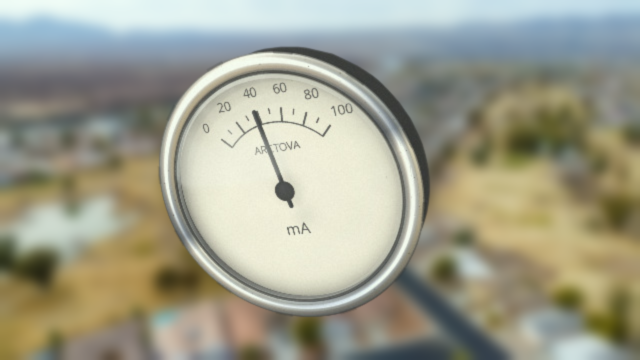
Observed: 40; mA
